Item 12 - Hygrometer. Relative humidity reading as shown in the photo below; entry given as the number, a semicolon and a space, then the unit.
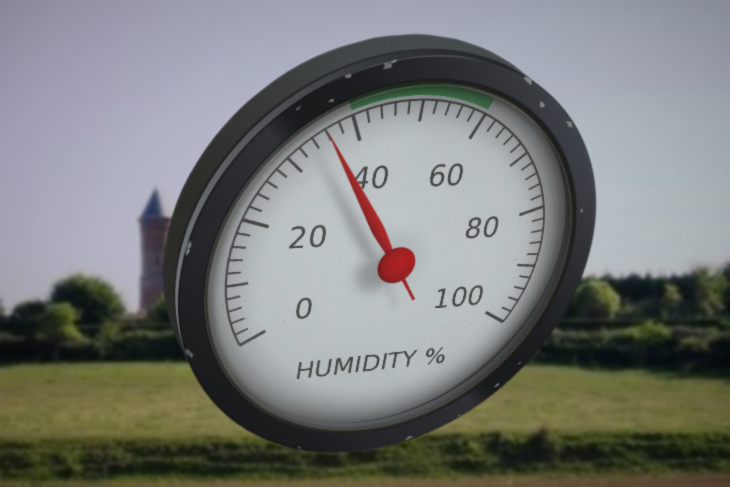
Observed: 36; %
